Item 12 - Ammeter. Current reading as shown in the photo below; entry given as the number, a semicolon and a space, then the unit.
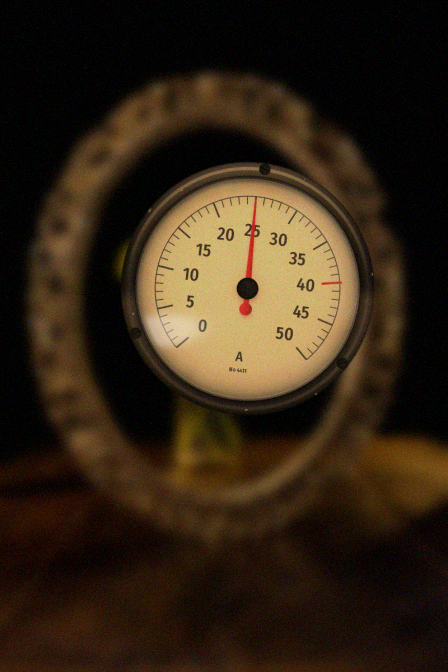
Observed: 25; A
